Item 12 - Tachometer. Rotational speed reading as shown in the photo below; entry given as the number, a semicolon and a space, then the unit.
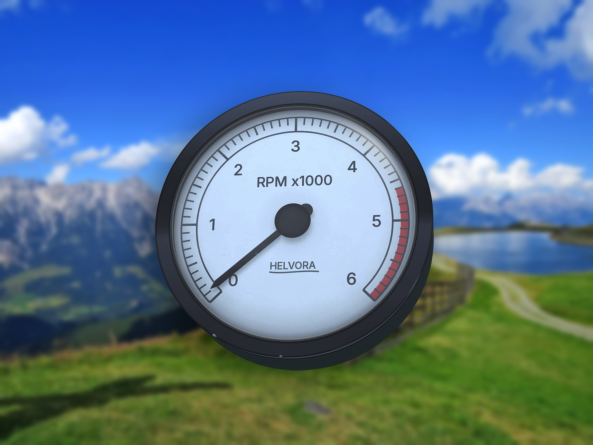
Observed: 100; rpm
